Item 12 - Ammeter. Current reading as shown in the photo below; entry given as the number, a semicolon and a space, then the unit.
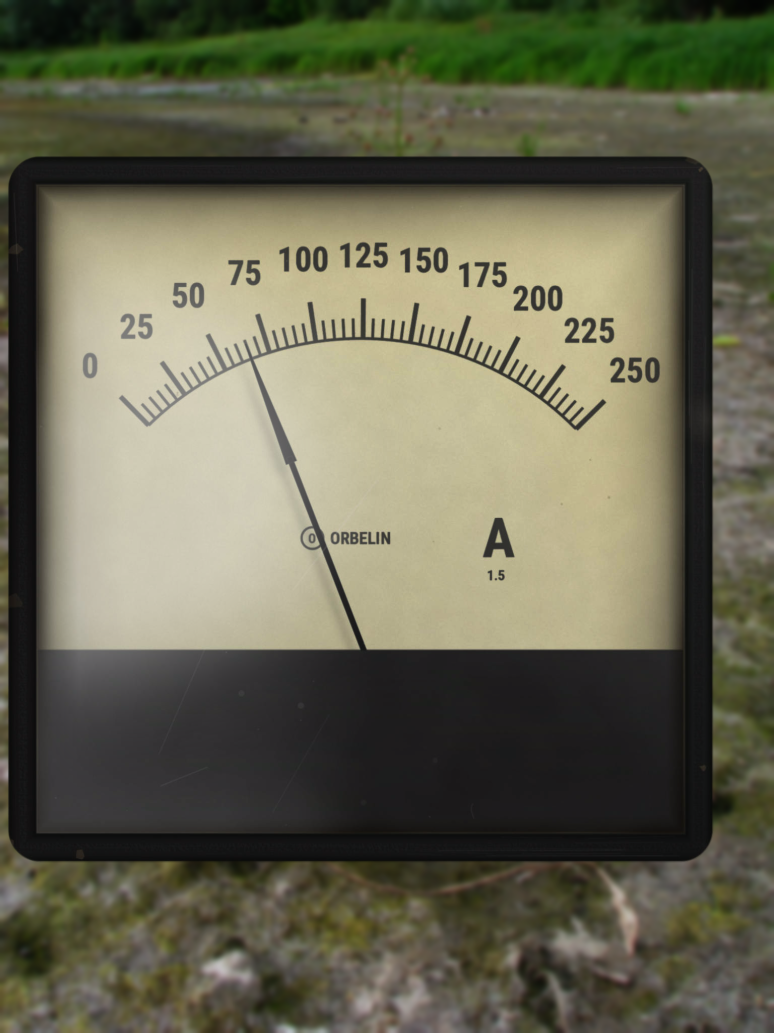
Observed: 65; A
